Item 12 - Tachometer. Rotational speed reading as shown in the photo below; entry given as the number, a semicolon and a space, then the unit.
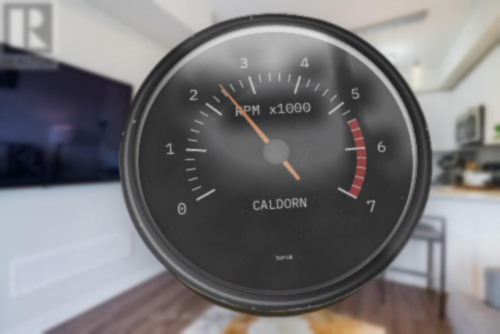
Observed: 2400; rpm
